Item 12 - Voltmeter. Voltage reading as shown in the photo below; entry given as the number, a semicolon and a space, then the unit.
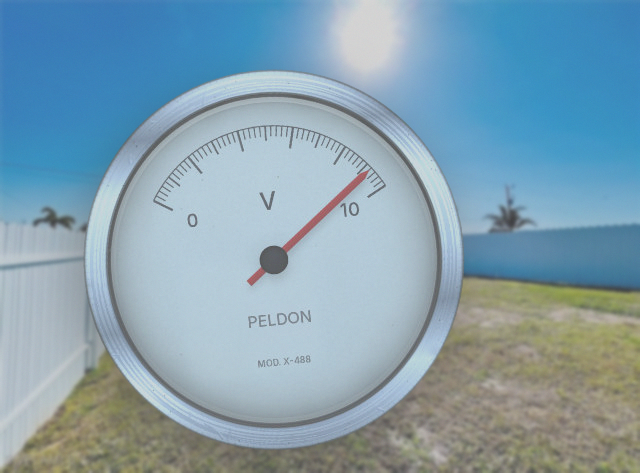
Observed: 9.2; V
